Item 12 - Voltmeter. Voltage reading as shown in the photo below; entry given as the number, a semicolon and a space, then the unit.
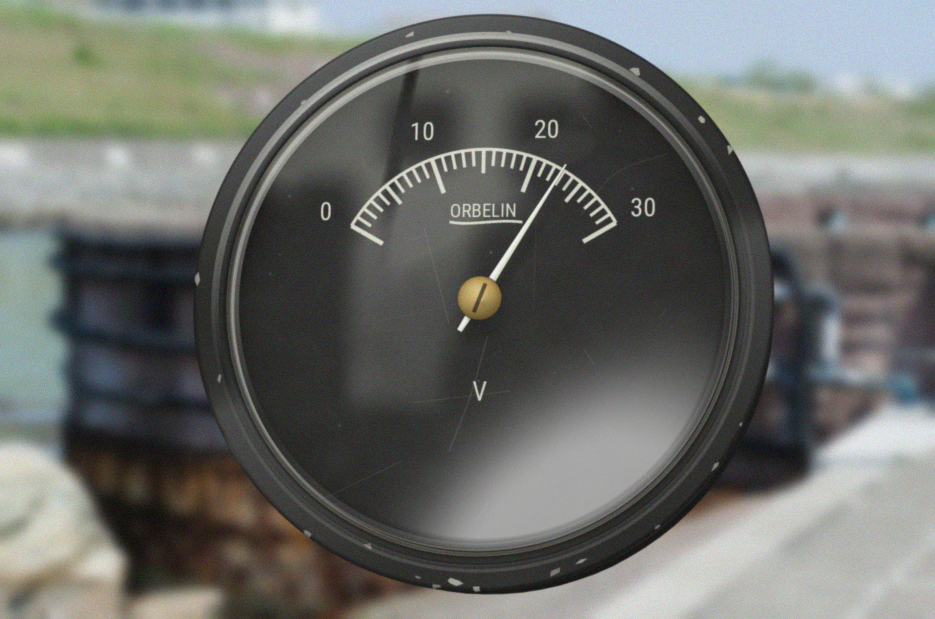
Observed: 23; V
